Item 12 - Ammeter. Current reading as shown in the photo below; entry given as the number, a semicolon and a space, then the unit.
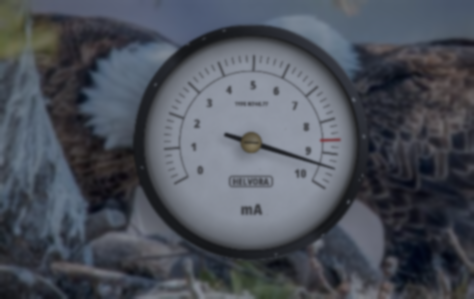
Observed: 9.4; mA
